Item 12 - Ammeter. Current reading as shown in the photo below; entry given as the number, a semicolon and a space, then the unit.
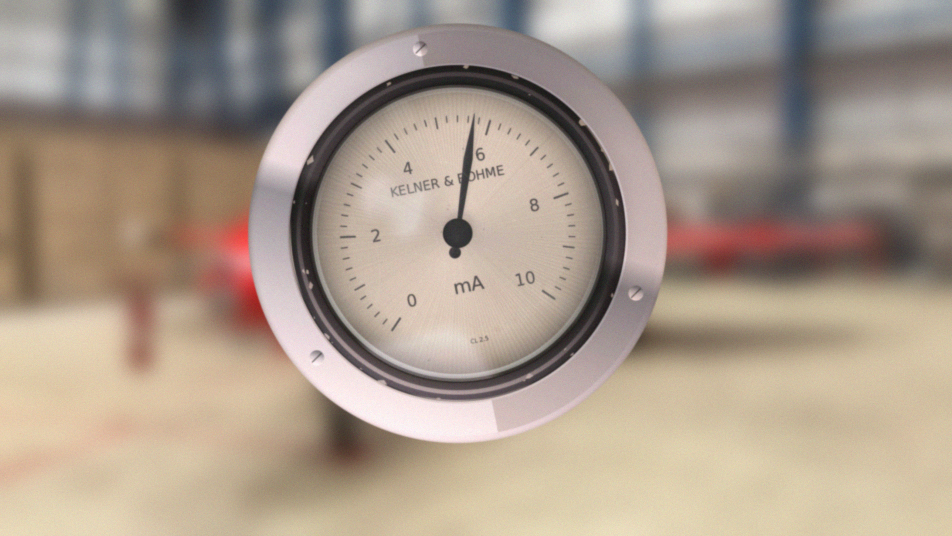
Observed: 5.7; mA
